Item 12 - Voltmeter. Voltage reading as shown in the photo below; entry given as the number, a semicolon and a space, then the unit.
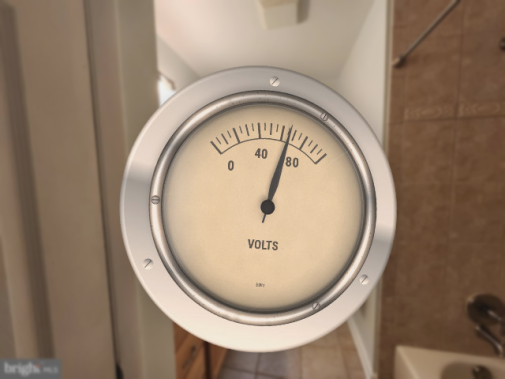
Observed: 65; V
